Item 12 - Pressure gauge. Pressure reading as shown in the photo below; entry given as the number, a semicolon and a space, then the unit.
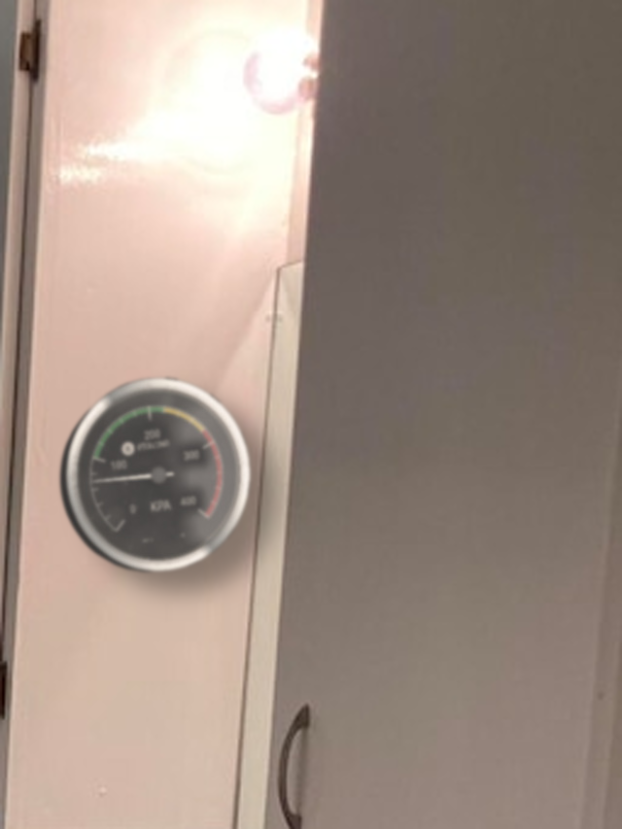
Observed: 70; kPa
